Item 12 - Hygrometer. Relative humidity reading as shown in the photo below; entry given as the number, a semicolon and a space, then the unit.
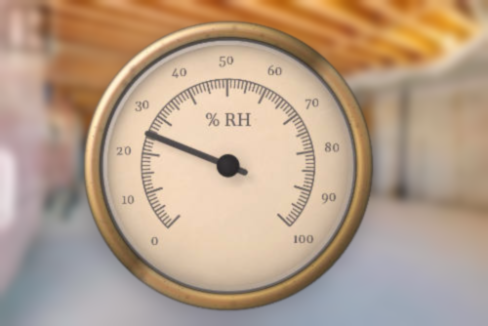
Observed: 25; %
